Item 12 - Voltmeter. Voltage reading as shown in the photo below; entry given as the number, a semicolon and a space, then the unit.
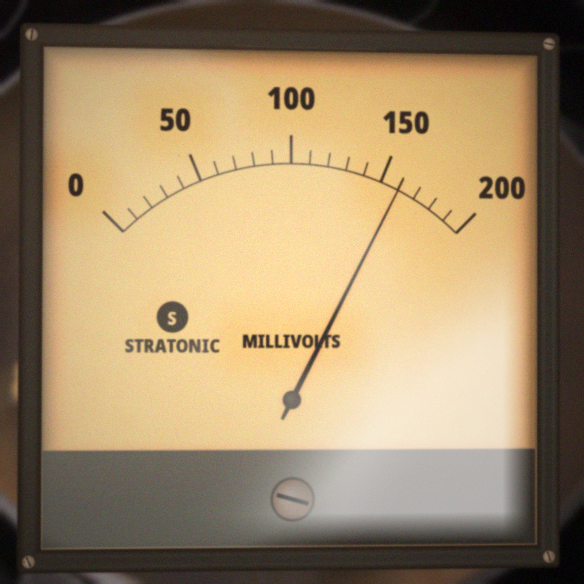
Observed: 160; mV
